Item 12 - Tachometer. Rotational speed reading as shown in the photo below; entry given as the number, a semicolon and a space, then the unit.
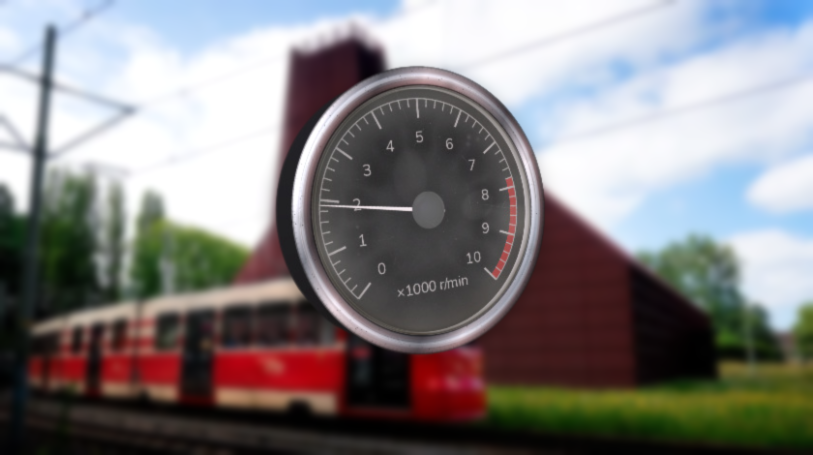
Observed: 1900; rpm
